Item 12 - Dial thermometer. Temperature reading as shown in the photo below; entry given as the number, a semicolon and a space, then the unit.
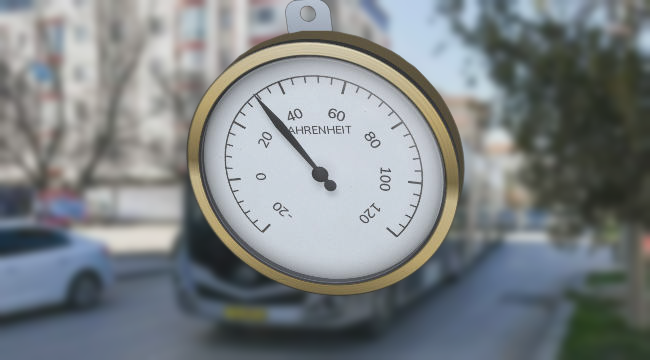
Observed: 32; °F
